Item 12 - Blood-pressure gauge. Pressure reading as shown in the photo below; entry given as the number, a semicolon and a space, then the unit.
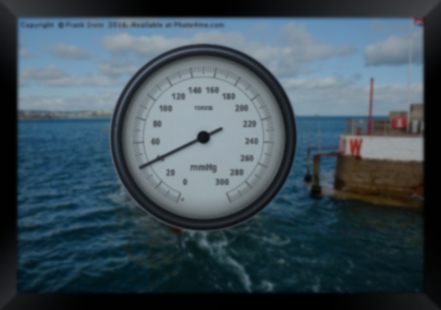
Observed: 40; mmHg
